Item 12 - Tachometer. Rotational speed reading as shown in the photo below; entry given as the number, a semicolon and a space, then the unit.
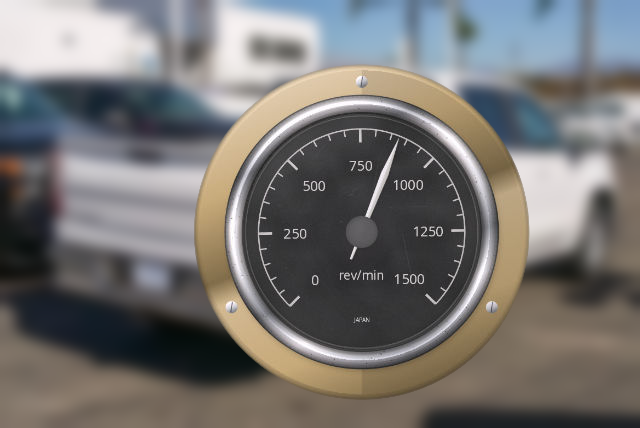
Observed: 875; rpm
